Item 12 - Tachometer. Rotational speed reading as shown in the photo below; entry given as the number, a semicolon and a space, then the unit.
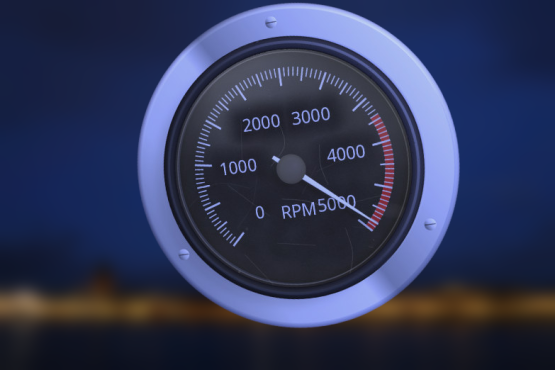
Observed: 4900; rpm
